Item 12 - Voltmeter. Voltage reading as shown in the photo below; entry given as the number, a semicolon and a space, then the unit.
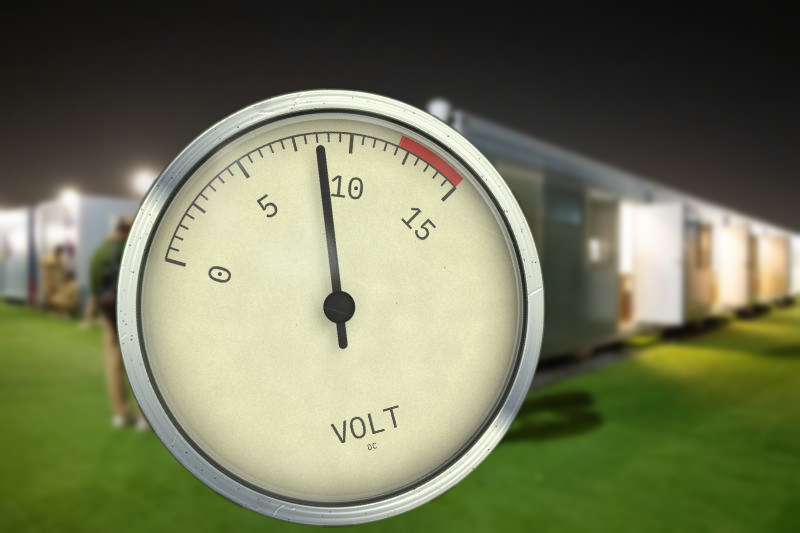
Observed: 8.5; V
